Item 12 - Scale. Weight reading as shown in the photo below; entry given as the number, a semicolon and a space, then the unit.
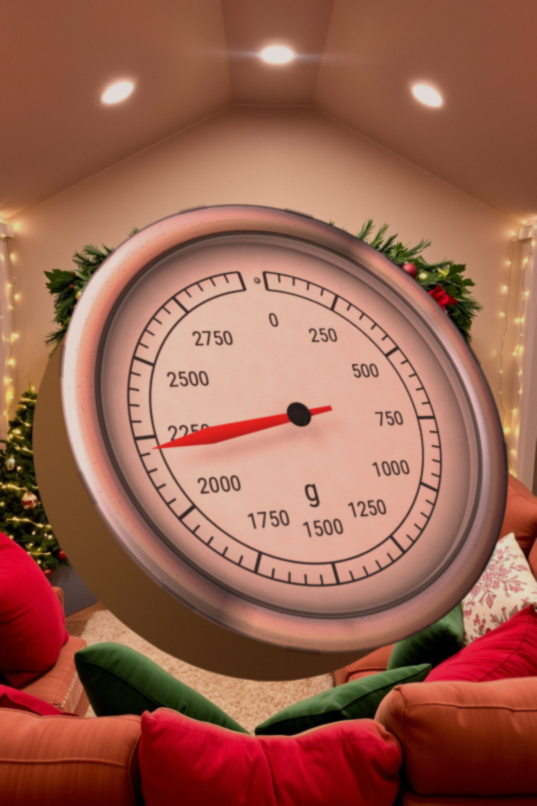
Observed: 2200; g
